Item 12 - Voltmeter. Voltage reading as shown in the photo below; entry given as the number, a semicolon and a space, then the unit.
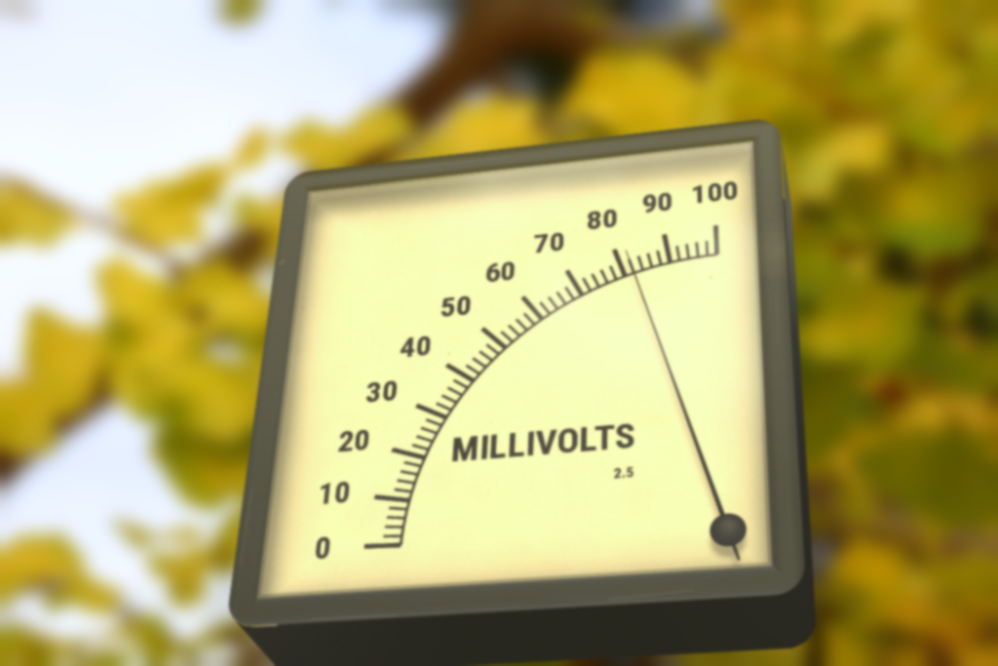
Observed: 82; mV
